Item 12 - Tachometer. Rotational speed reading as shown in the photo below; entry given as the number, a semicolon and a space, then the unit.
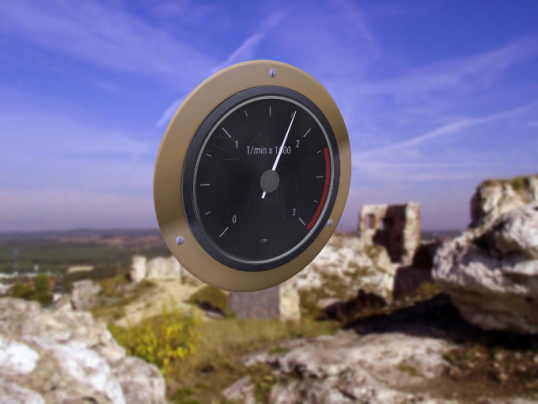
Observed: 1750; rpm
